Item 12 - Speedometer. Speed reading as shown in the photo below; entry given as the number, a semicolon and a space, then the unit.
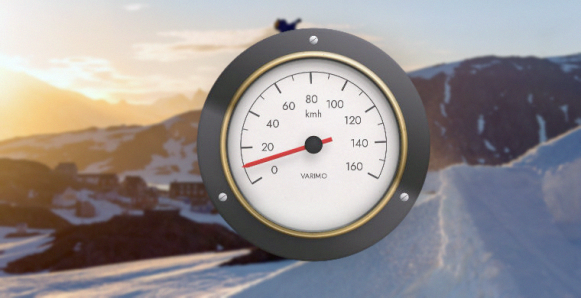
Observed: 10; km/h
